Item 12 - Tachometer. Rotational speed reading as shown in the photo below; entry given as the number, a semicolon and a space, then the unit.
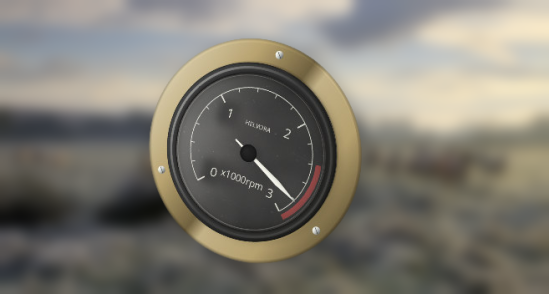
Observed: 2800; rpm
